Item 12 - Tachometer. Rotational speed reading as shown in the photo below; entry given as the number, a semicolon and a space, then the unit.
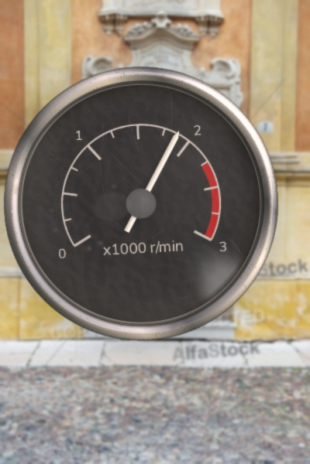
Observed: 1875; rpm
